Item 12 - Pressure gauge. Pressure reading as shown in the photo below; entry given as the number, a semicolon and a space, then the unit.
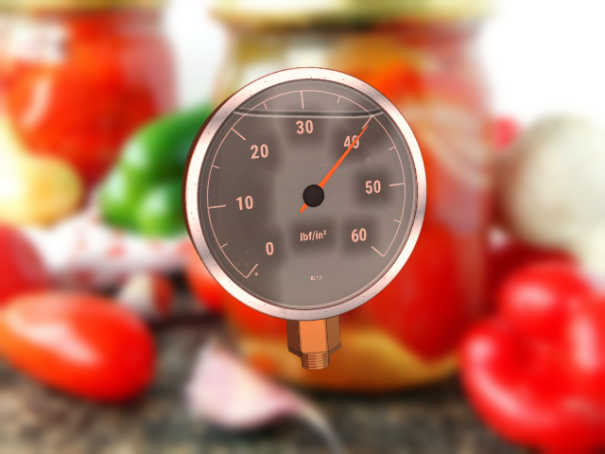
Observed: 40; psi
